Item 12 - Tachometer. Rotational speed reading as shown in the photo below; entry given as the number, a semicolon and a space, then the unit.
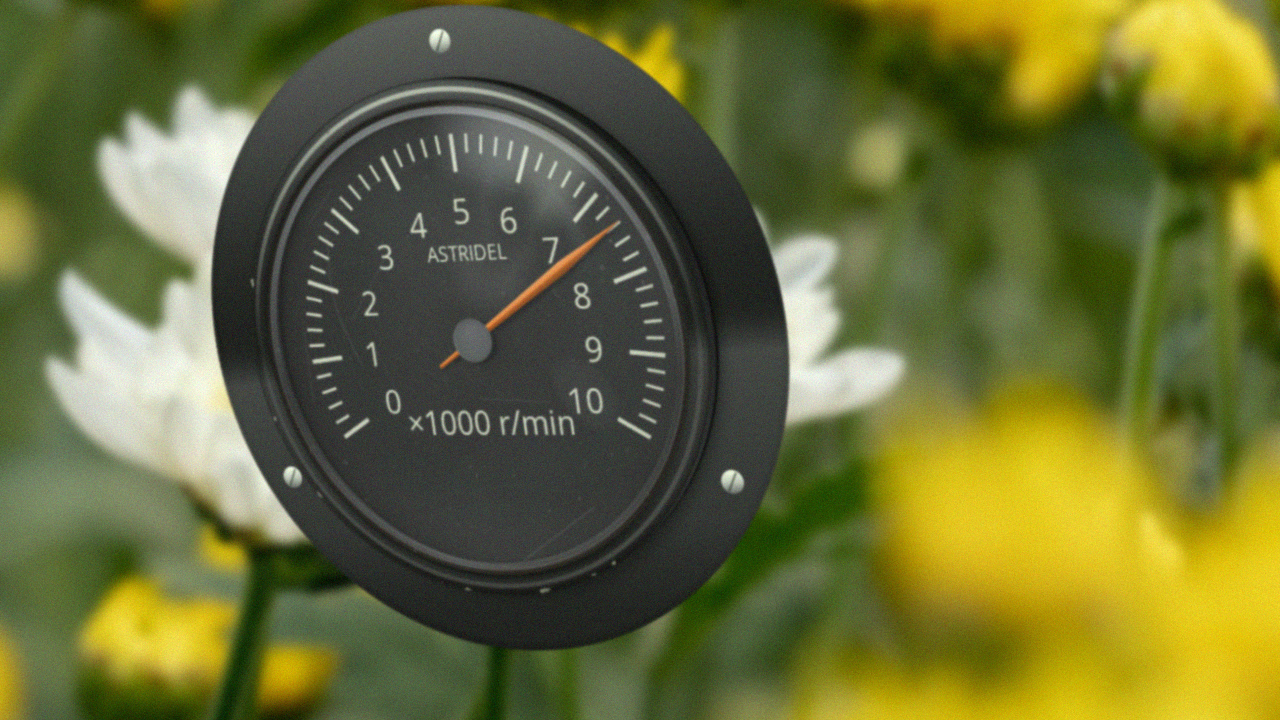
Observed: 7400; rpm
